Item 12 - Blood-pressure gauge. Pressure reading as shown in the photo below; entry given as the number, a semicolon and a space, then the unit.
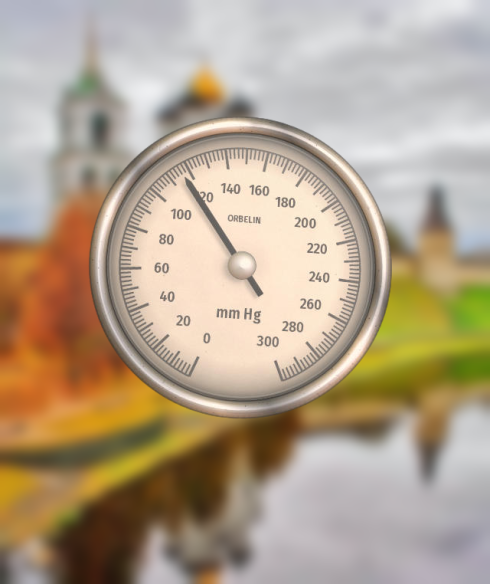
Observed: 116; mmHg
